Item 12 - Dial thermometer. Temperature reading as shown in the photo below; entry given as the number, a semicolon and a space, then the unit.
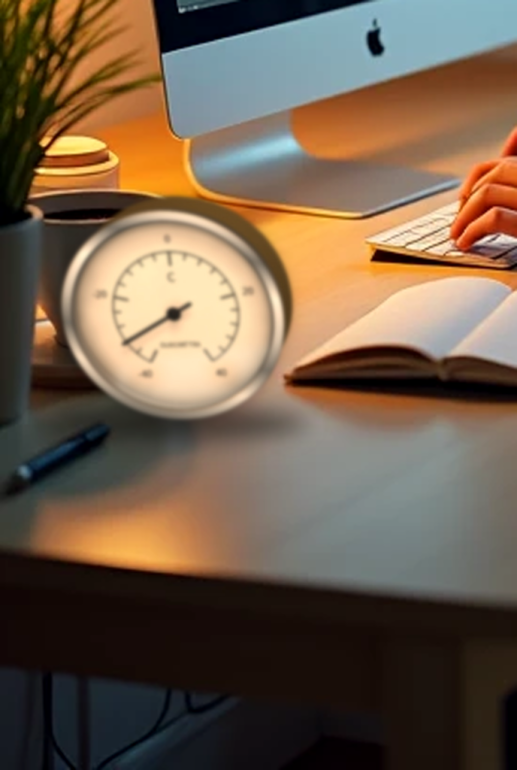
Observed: -32; °C
